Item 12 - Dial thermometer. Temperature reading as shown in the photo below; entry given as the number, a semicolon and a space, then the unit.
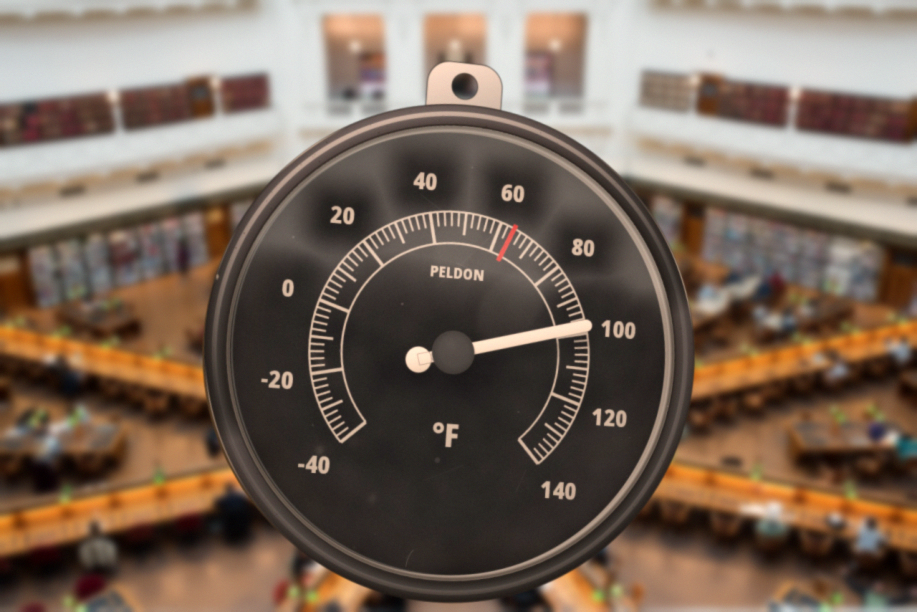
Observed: 98; °F
